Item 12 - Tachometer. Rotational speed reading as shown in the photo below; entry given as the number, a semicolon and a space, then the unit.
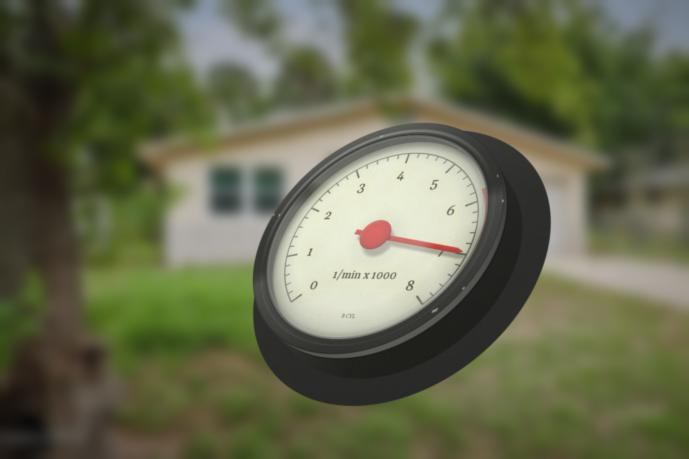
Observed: 7000; rpm
